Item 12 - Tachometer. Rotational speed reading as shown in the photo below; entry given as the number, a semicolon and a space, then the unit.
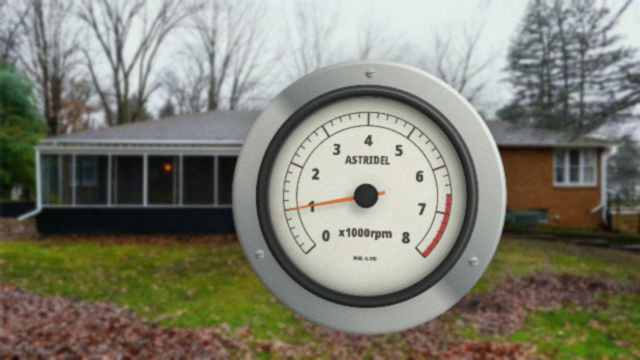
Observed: 1000; rpm
